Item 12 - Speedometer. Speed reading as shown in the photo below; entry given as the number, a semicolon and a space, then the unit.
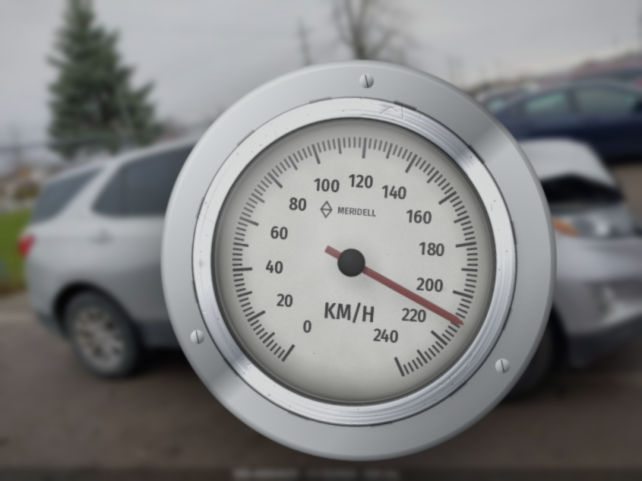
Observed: 210; km/h
